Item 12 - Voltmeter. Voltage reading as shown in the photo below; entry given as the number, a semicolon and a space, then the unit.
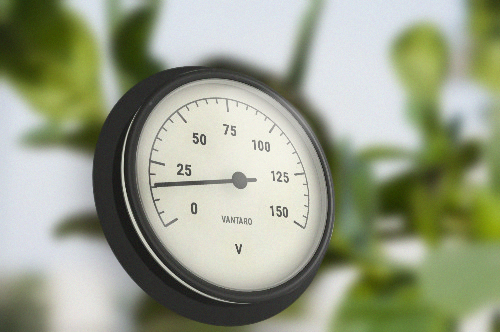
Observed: 15; V
